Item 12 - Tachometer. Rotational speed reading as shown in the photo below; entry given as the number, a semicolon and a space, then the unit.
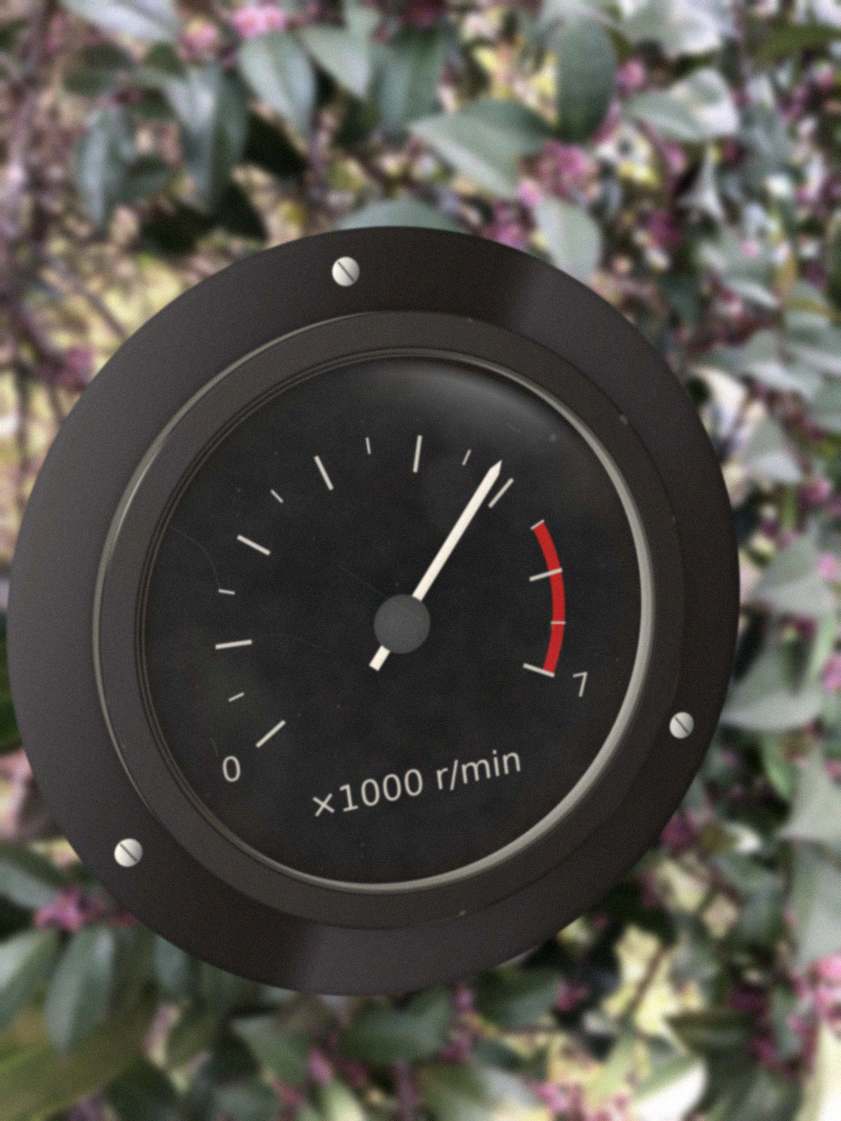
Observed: 4750; rpm
